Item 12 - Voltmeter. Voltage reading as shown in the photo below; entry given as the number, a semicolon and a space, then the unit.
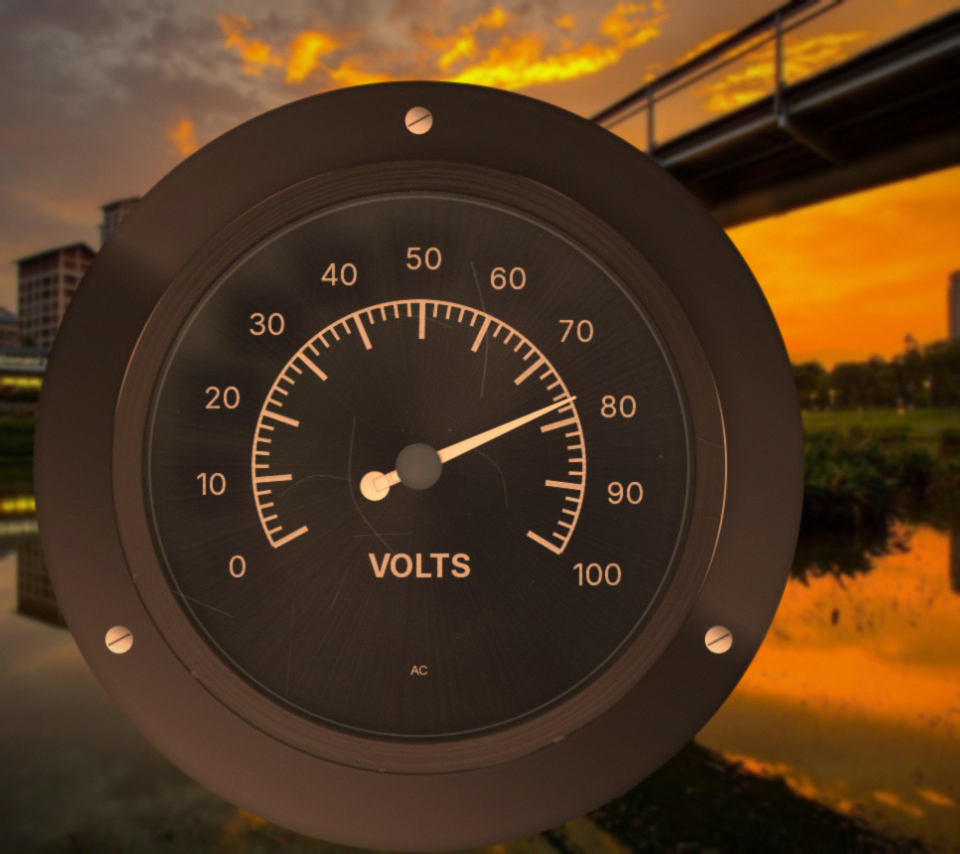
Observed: 77; V
